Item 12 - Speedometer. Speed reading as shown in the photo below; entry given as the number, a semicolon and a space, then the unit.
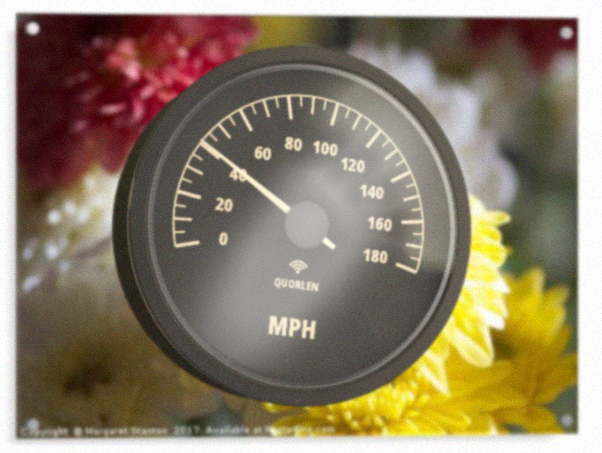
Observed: 40; mph
